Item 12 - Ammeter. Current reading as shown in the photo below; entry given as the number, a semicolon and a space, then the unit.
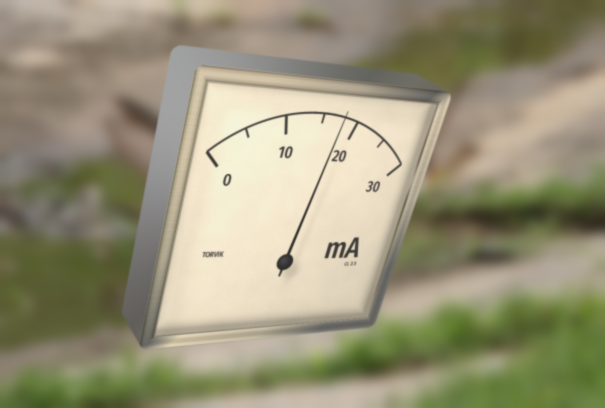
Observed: 17.5; mA
